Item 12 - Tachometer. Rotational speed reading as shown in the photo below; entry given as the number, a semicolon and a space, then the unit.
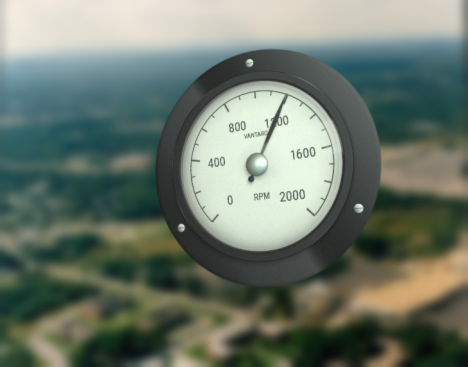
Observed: 1200; rpm
